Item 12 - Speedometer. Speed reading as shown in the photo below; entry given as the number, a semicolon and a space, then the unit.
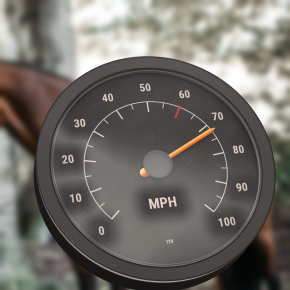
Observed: 72.5; mph
